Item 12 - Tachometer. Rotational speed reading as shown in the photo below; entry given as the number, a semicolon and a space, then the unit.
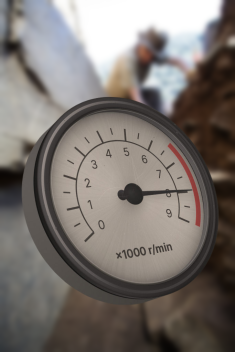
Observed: 8000; rpm
